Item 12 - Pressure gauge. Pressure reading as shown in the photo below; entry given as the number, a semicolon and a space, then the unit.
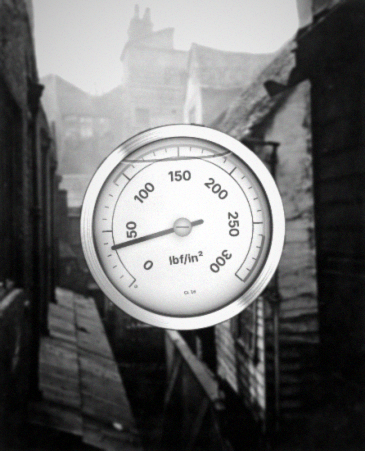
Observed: 35; psi
